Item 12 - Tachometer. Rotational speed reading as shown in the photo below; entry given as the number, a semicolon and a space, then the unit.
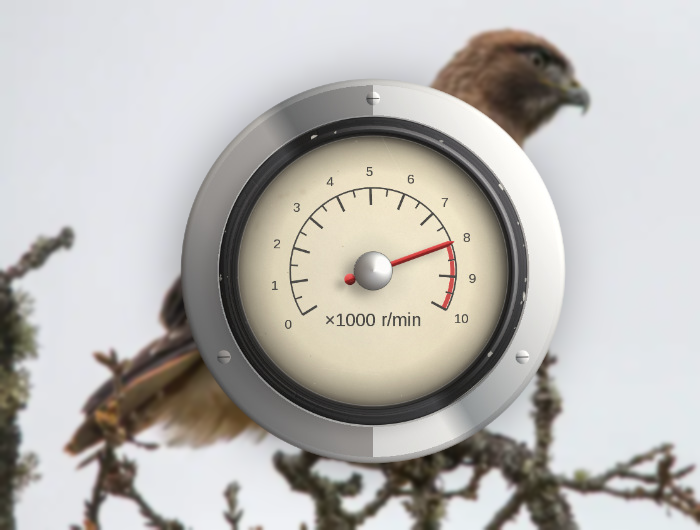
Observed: 8000; rpm
